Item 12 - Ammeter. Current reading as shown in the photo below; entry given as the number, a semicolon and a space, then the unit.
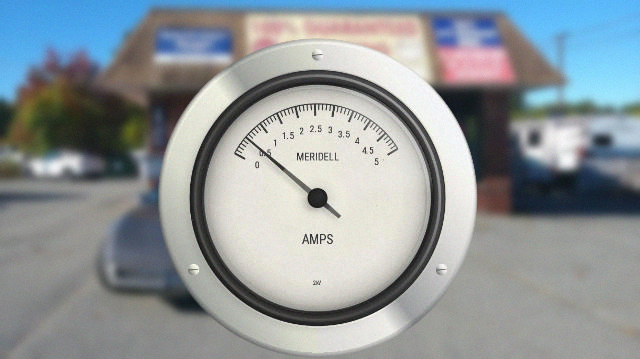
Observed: 0.5; A
